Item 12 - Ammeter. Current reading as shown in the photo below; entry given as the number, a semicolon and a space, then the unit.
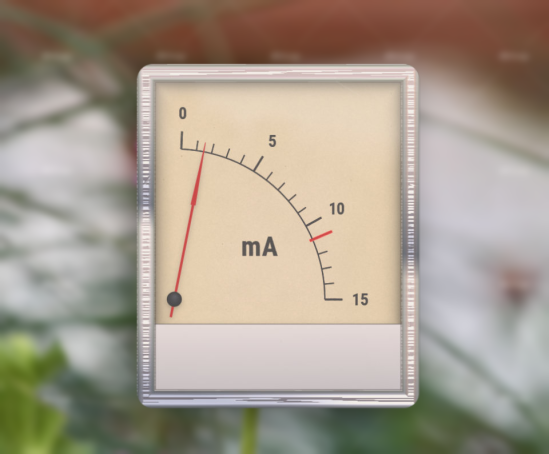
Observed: 1.5; mA
